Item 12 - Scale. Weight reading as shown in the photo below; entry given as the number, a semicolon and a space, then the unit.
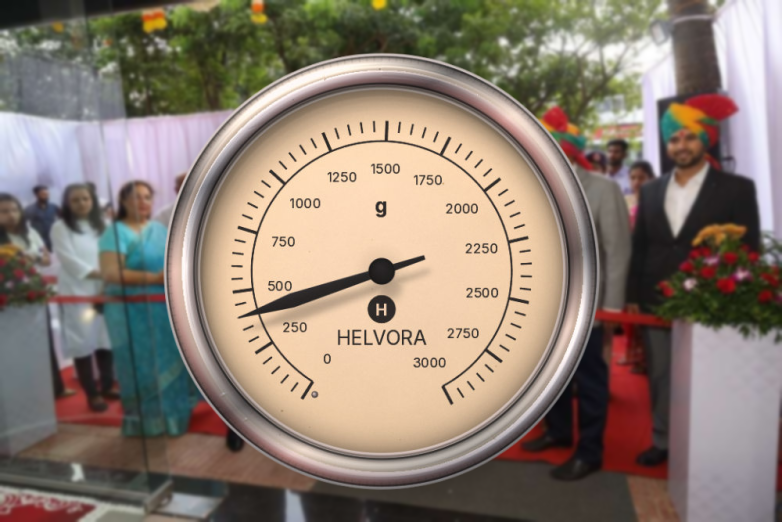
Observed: 400; g
